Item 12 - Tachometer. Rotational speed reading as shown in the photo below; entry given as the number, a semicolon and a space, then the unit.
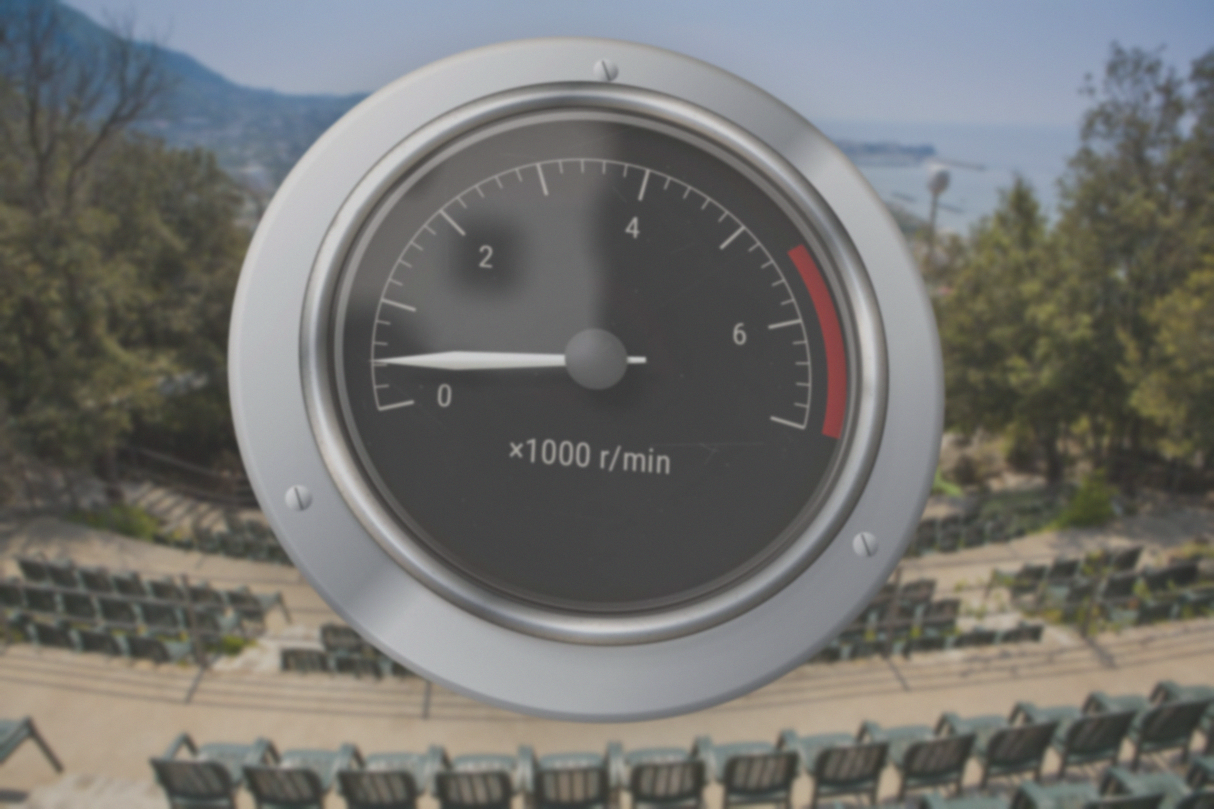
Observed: 400; rpm
